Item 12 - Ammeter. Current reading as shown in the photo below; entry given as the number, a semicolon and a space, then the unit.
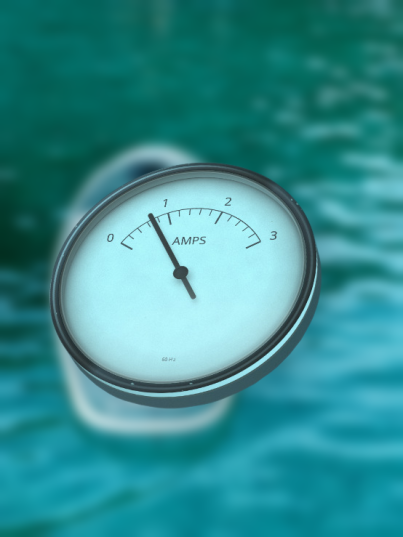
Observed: 0.7; A
